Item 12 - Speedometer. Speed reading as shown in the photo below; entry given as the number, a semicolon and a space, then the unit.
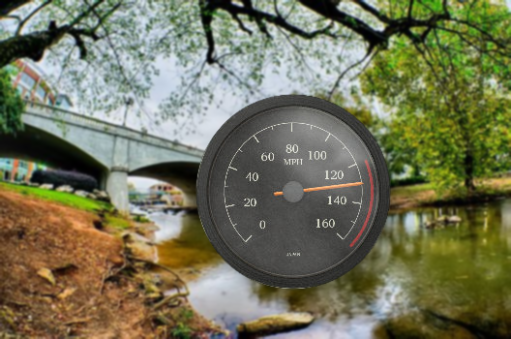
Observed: 130; mph
